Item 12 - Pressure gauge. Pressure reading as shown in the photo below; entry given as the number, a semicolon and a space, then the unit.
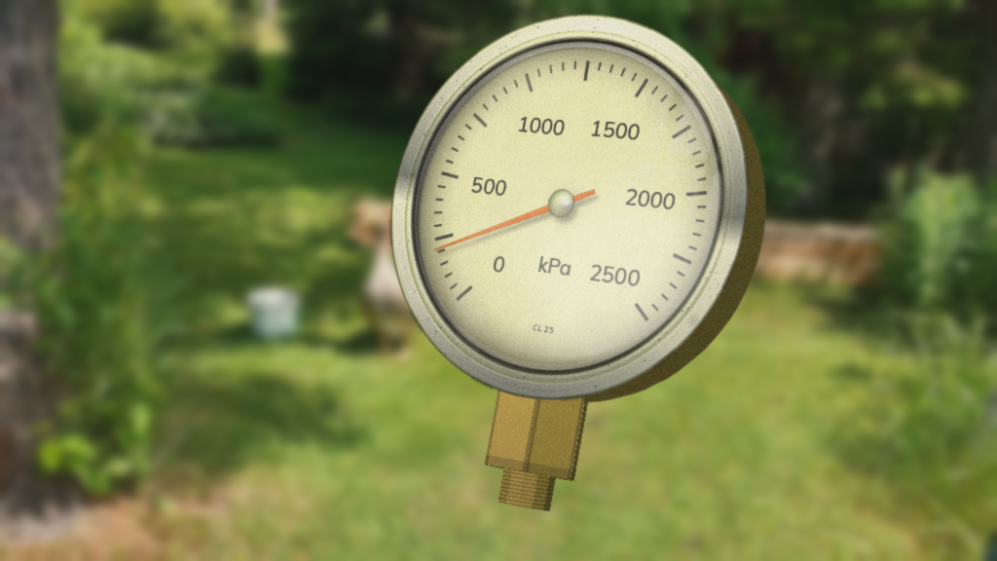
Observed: 200; kPa
